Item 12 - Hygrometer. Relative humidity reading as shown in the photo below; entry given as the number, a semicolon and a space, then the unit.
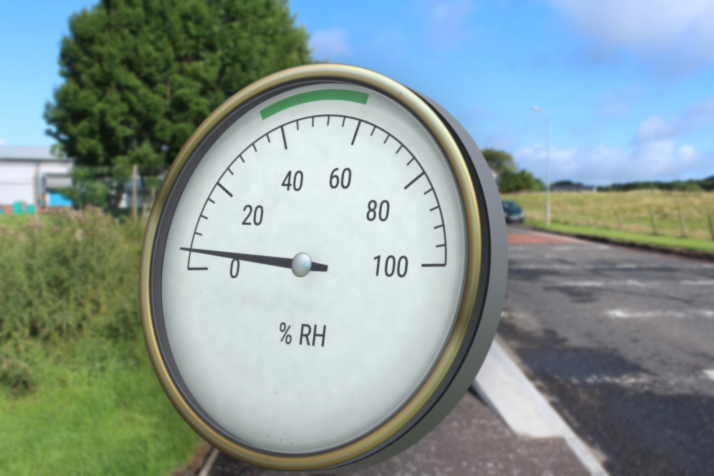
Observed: 4; %
